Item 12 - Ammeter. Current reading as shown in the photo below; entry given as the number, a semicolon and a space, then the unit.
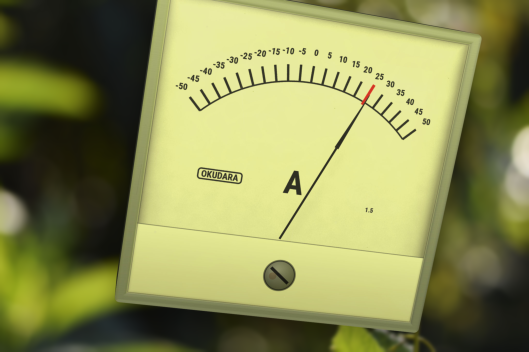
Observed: 25; A
